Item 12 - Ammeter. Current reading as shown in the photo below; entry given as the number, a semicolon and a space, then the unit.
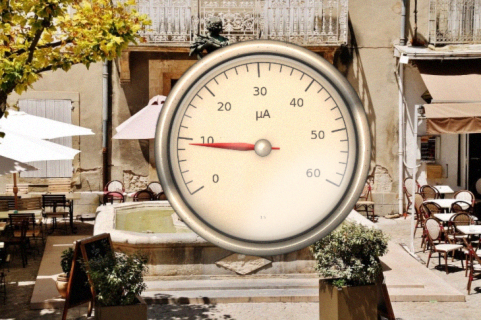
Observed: 9; µA
